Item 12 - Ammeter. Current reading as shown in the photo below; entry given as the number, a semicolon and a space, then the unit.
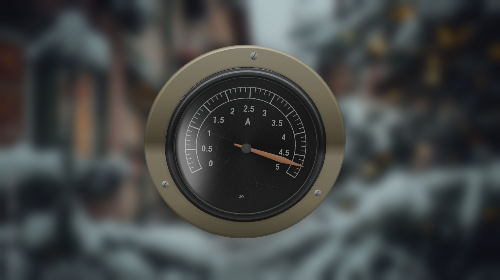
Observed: 4.7; A
